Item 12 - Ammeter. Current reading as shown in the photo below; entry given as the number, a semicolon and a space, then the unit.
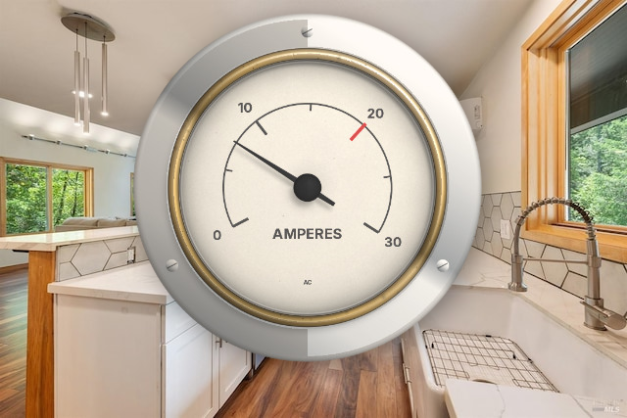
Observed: 7.5; A
